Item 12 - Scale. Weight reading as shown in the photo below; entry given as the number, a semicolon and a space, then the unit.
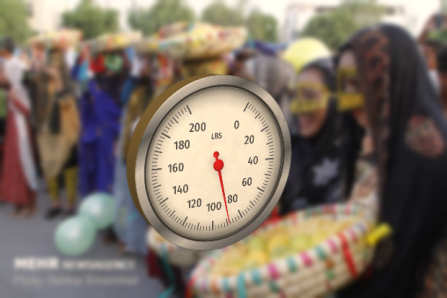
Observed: 90; lb
